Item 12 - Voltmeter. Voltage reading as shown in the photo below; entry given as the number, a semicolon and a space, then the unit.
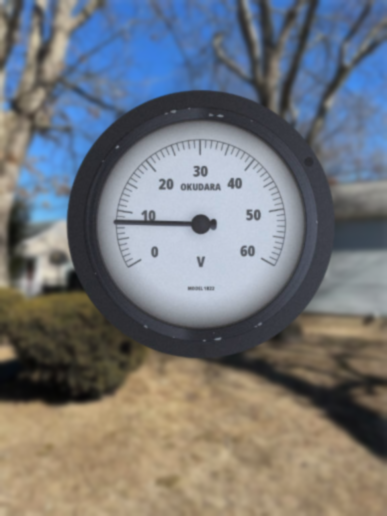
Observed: 8; V
